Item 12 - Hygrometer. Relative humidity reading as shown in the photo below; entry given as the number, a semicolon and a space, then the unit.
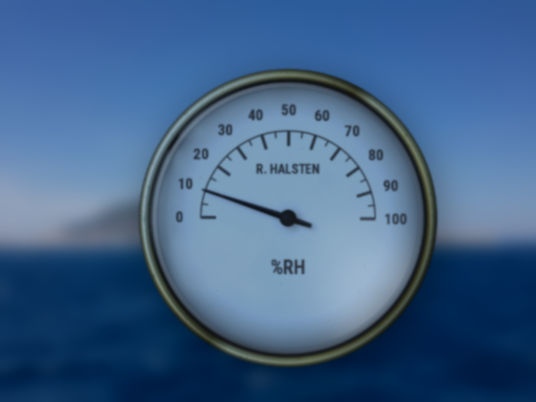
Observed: 10; %
